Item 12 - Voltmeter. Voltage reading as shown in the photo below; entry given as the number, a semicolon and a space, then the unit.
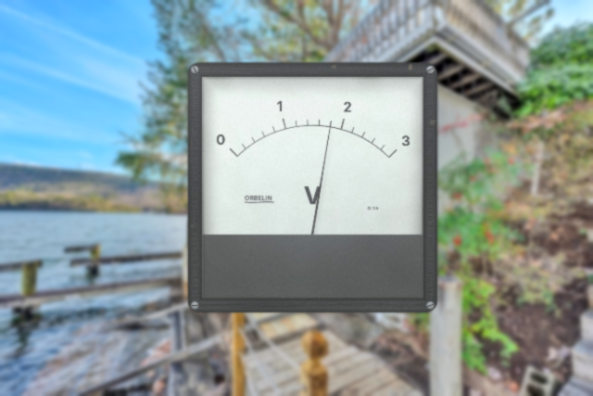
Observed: 1.8; V
